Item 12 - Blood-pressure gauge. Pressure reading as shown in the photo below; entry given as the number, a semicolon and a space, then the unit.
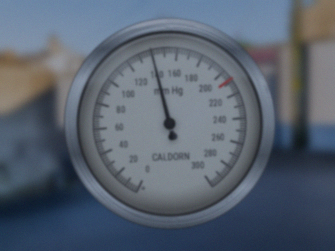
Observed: 140; mmHg
